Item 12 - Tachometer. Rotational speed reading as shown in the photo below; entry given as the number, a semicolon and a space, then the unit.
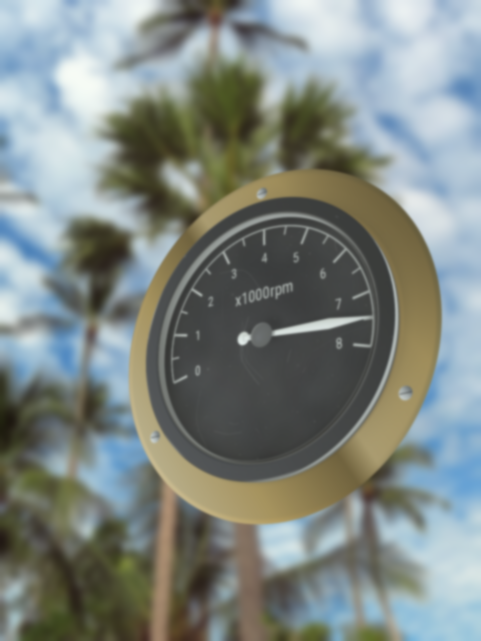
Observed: 7500; rpm
